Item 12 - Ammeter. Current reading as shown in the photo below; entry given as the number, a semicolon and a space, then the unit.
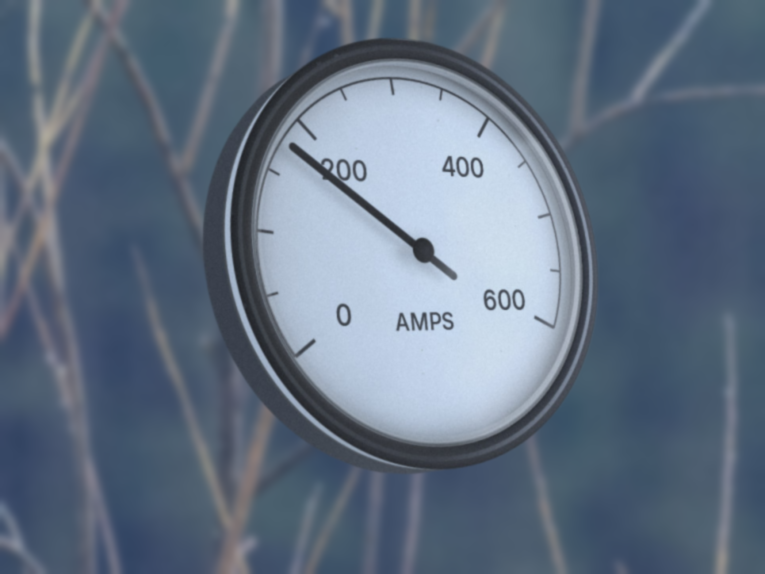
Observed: 175; A
